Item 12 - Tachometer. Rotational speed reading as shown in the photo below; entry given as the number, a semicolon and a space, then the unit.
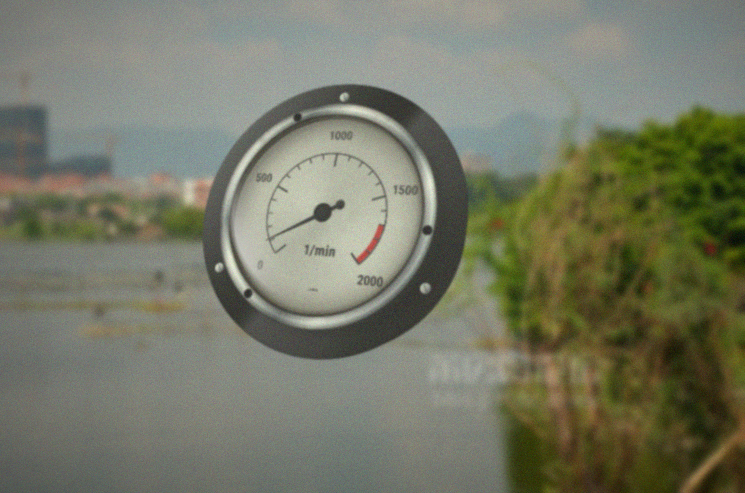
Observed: 100; rpm
